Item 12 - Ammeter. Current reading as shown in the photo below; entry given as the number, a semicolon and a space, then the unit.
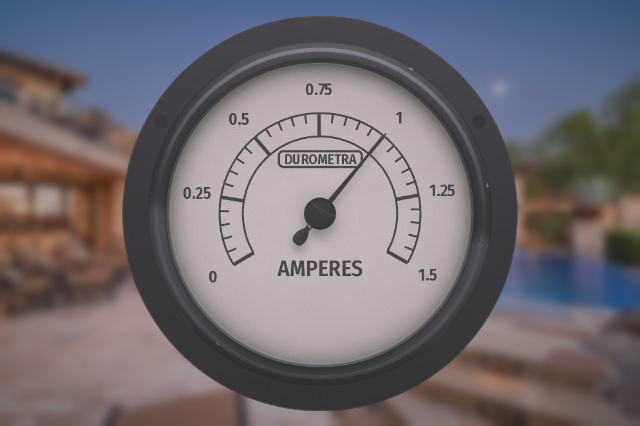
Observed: 1; A
